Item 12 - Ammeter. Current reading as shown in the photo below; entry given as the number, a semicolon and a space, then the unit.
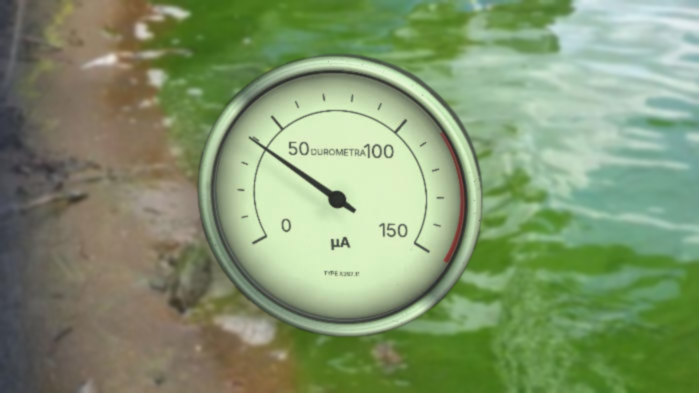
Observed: 40; µA
